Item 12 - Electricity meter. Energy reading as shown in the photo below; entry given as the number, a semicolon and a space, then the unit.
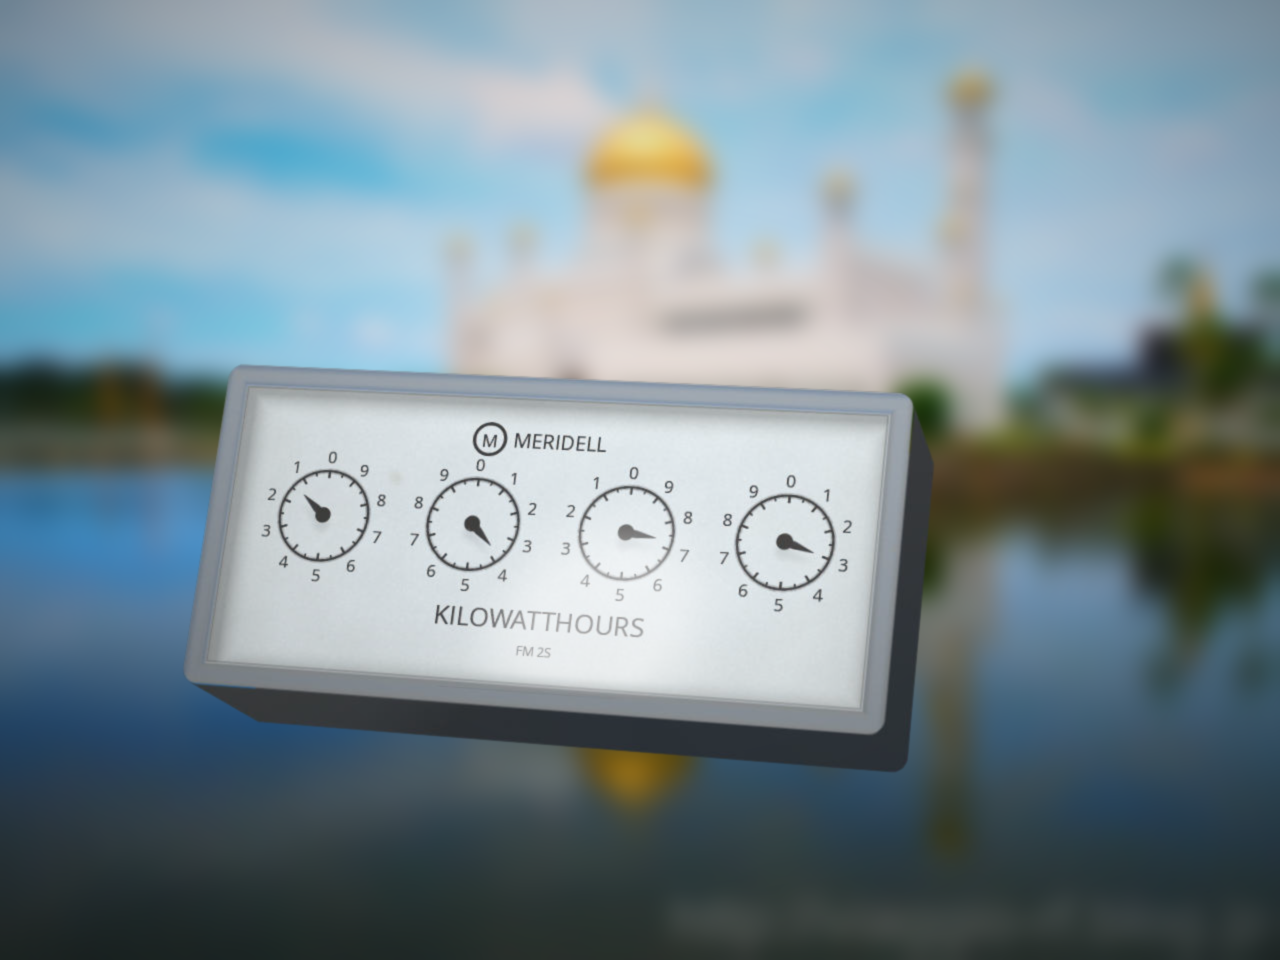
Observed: 1373; kWh
